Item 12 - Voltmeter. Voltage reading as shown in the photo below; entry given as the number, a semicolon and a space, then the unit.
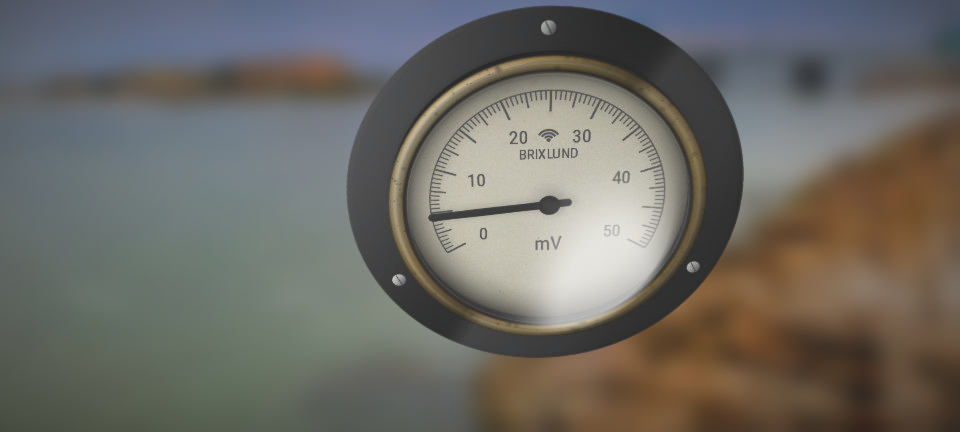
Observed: 5; mV
